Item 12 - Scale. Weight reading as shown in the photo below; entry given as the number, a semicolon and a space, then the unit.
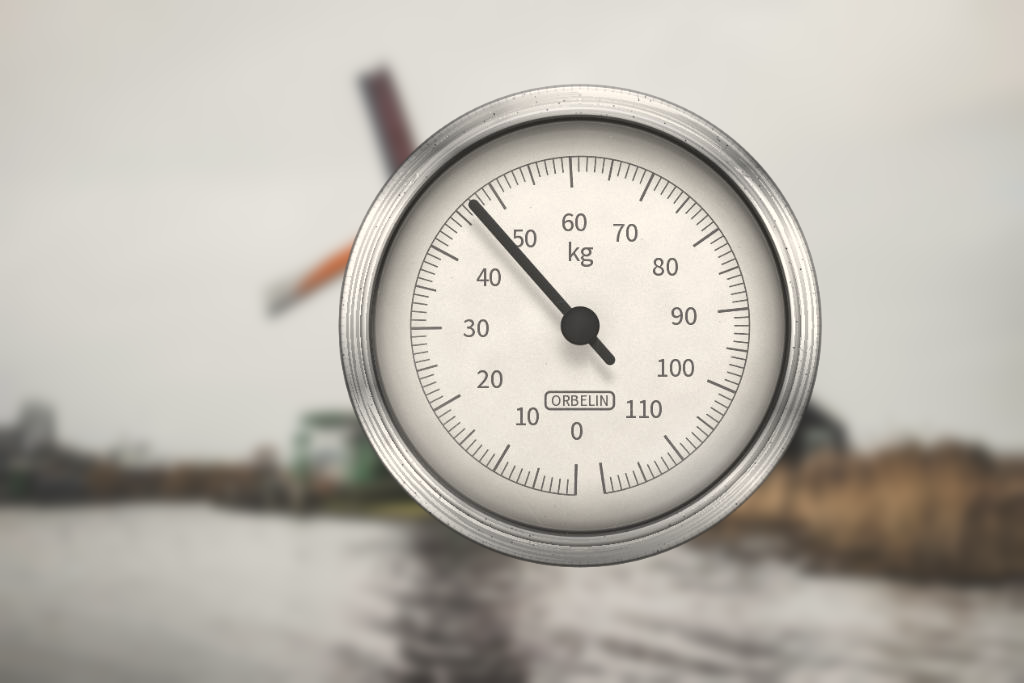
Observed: 47; kg
